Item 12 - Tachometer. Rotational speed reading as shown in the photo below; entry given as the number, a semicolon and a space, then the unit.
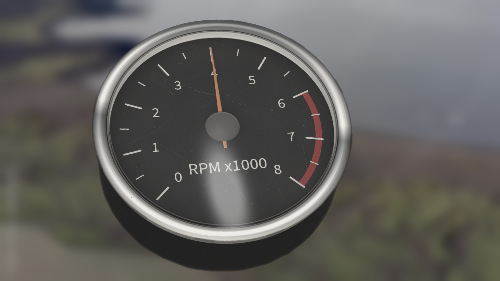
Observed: 4000; rpm
